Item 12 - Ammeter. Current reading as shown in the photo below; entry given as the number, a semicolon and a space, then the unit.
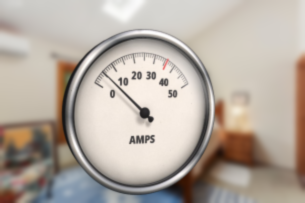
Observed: 5; A
